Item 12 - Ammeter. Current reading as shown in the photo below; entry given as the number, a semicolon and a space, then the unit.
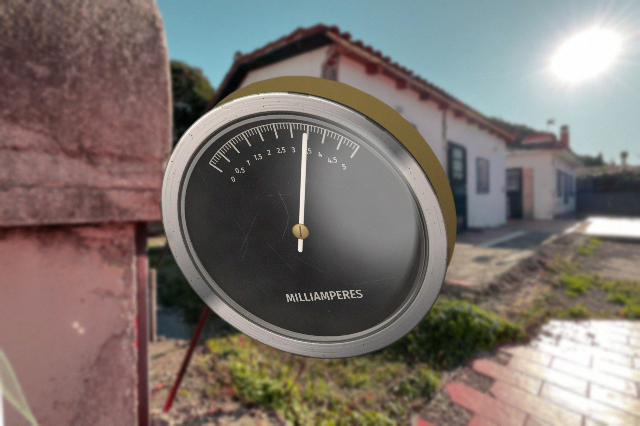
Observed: 3.5; mA
